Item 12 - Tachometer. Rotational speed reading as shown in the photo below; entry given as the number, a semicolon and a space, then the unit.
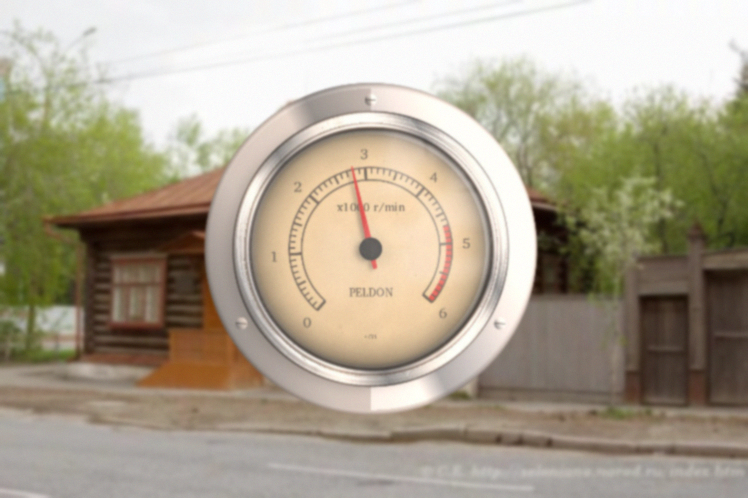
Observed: 2800; rpm
